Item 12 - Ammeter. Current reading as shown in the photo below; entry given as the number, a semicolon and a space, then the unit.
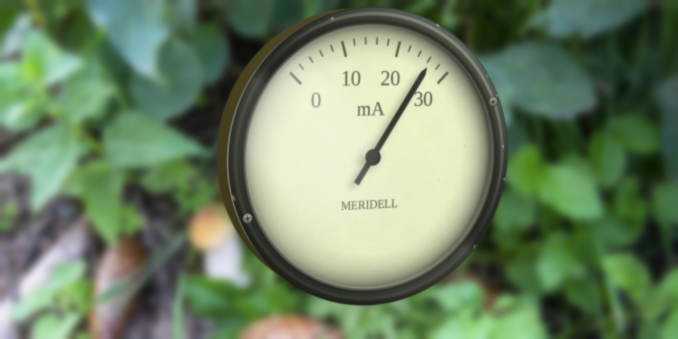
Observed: 26; mA
